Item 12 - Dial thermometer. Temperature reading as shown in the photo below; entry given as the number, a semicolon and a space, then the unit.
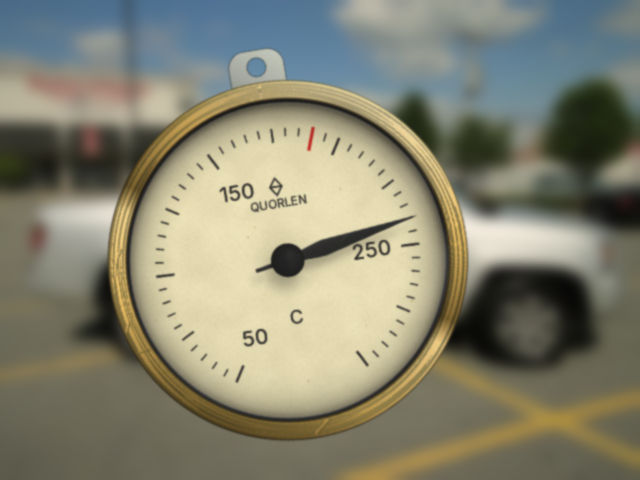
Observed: 240; °C
